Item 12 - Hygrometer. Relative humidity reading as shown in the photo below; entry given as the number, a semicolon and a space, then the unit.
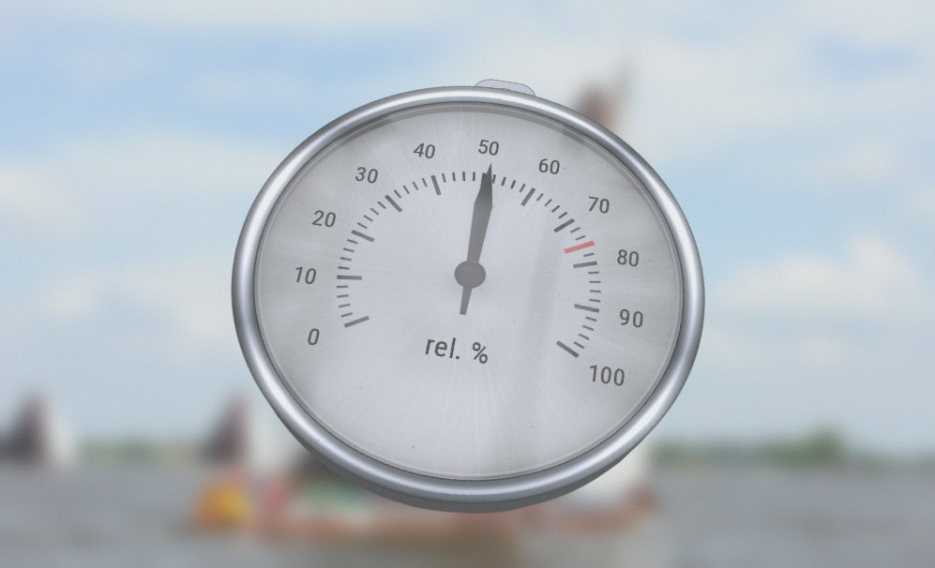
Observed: 51; %
